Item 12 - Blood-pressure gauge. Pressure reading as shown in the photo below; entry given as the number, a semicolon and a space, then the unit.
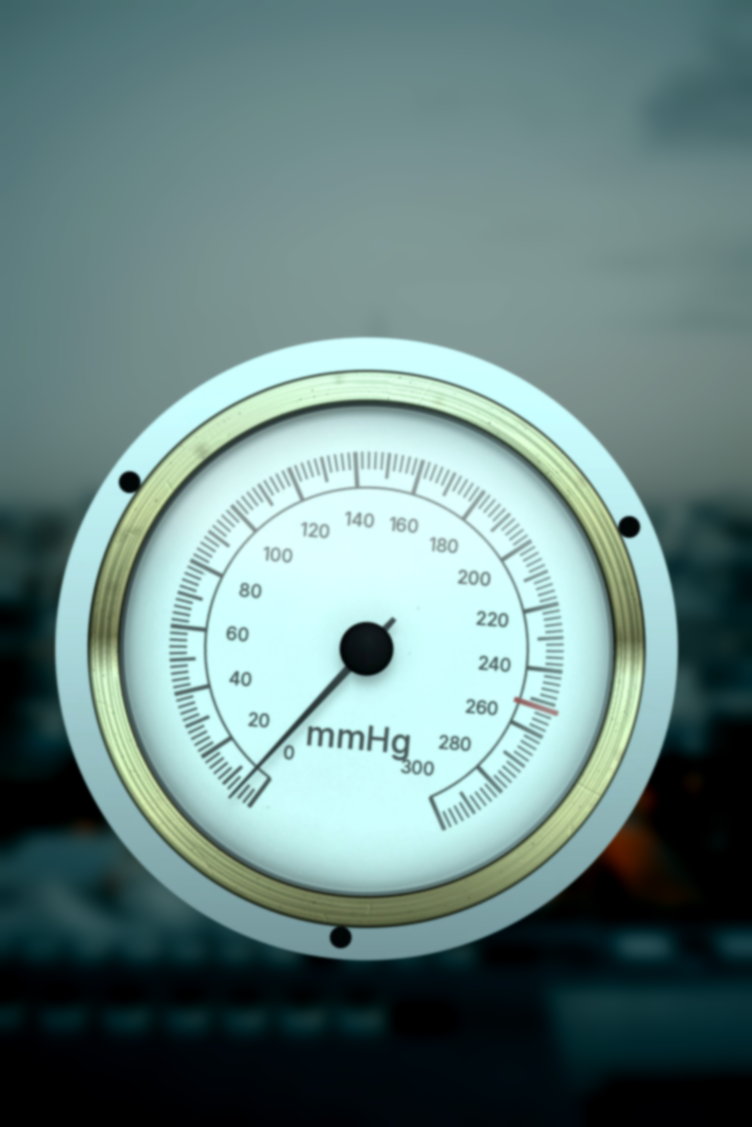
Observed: 6; mmHg
